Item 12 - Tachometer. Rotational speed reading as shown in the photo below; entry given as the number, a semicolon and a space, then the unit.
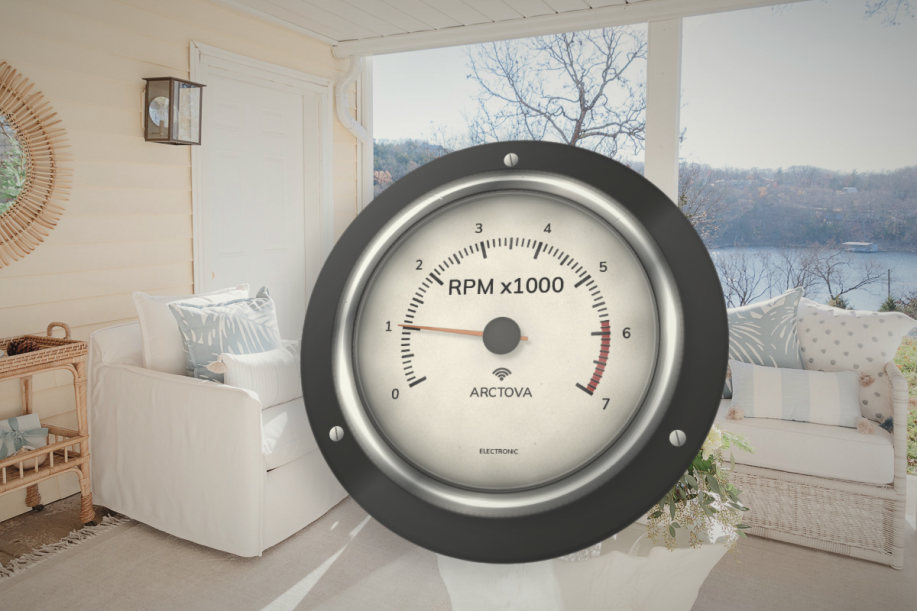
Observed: 1000; rpm
